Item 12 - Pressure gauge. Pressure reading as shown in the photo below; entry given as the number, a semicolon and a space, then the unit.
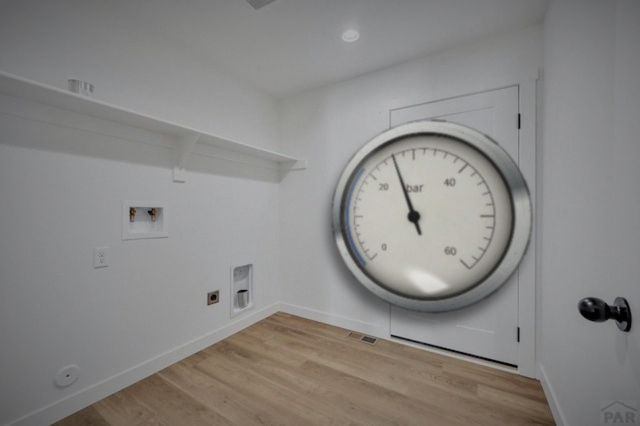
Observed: 26; bar
